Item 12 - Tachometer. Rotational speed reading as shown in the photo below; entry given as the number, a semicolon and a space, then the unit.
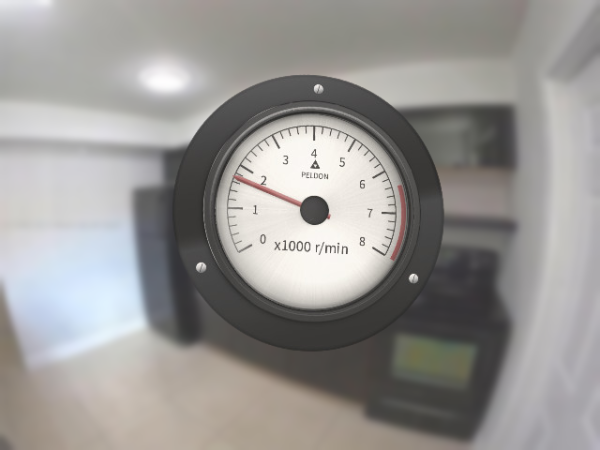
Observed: 1700; rpm
